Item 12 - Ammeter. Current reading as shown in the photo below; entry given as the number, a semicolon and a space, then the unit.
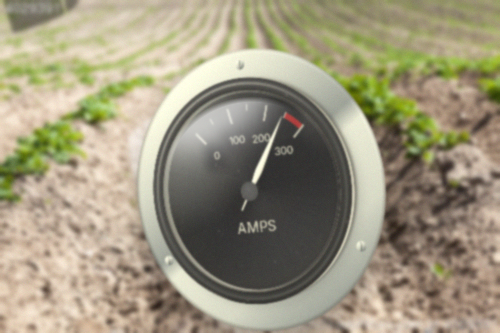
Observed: 250; A
